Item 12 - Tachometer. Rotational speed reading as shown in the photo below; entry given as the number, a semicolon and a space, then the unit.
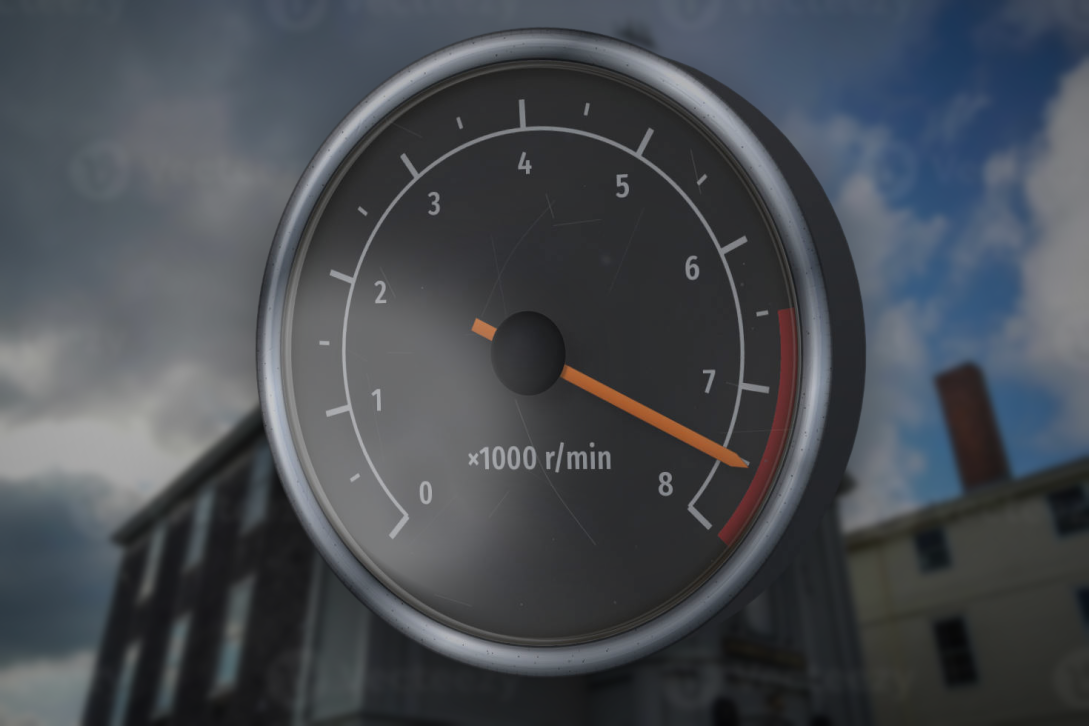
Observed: 7500; rpm
